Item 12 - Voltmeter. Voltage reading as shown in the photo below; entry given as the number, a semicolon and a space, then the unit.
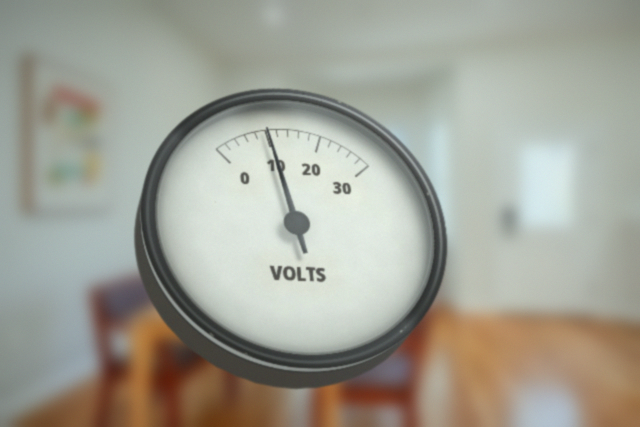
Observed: 10; V
